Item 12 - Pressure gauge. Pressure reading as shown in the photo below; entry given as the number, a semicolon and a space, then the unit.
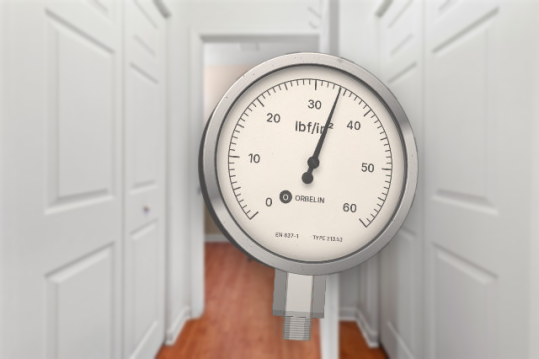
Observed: 34; psi
